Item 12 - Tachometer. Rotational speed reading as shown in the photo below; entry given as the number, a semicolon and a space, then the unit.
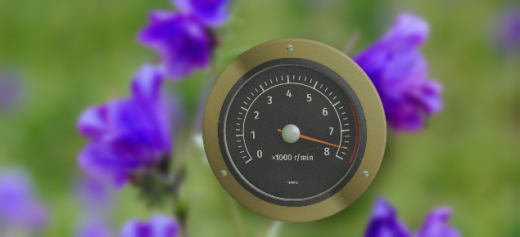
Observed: 7600; rpm
